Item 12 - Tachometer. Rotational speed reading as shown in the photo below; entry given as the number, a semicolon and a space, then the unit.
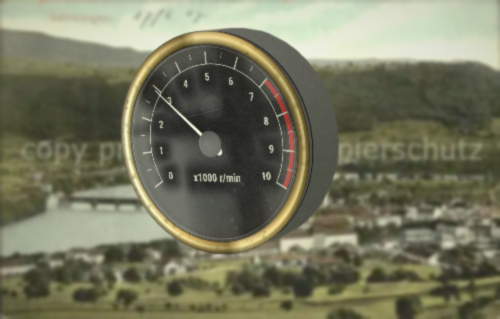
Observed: 3000; rpm
